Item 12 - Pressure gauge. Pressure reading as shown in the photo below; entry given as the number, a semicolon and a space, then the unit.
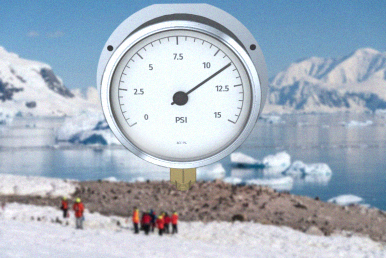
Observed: 11; psi
